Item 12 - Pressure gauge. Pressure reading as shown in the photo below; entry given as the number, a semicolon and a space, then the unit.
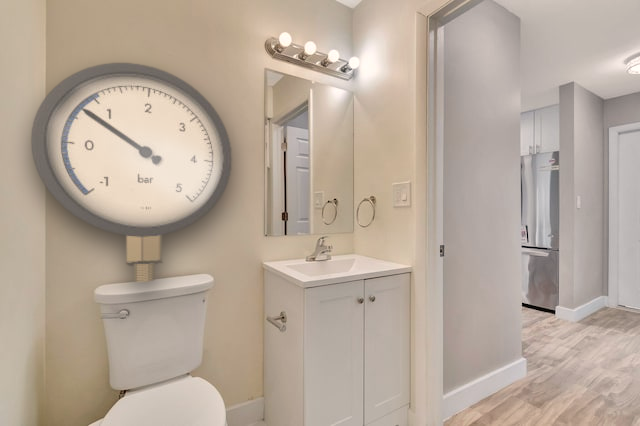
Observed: 0.7; bar
